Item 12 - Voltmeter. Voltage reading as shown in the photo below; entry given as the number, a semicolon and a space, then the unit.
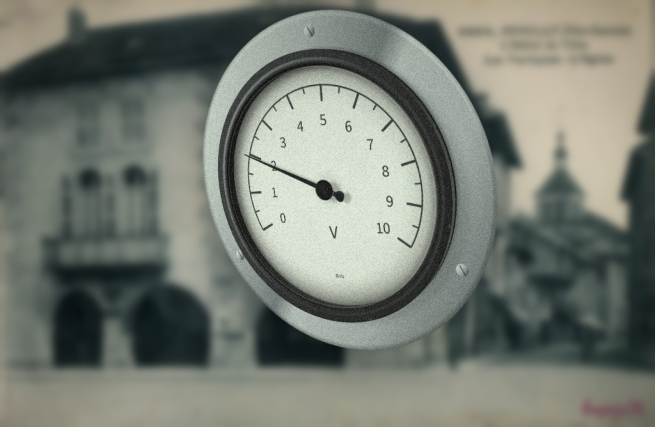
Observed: 2; V
